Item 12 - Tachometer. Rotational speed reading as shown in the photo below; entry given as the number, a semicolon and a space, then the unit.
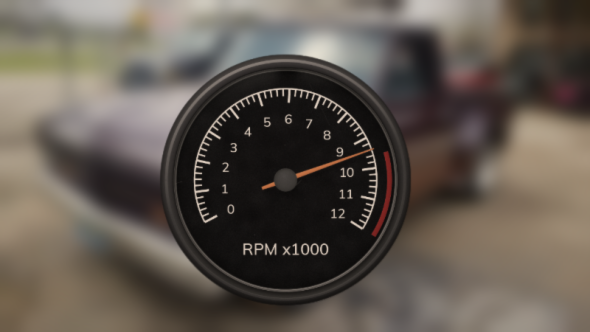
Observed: 9400; rpm
